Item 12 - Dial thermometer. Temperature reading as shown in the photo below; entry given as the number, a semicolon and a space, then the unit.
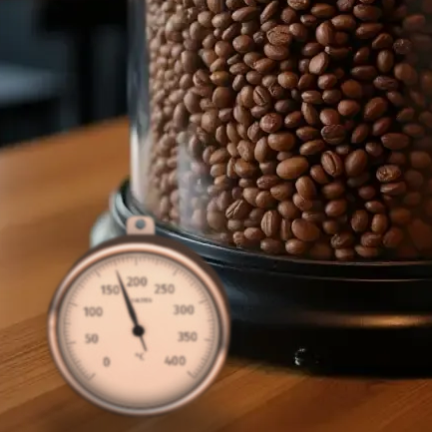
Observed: 175; °C
